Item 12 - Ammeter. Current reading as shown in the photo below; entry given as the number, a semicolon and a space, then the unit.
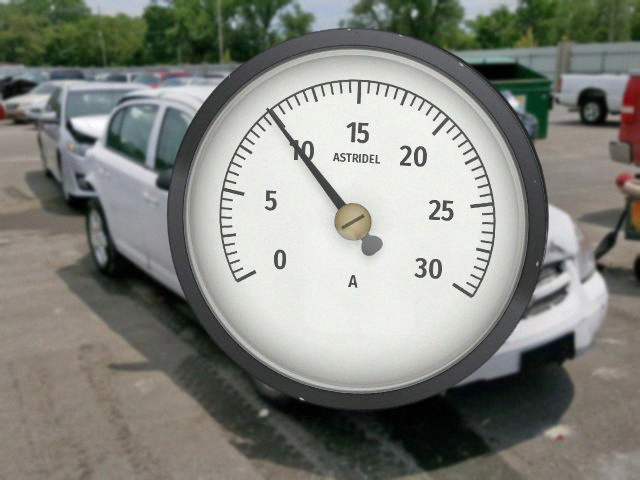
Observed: 10; A
